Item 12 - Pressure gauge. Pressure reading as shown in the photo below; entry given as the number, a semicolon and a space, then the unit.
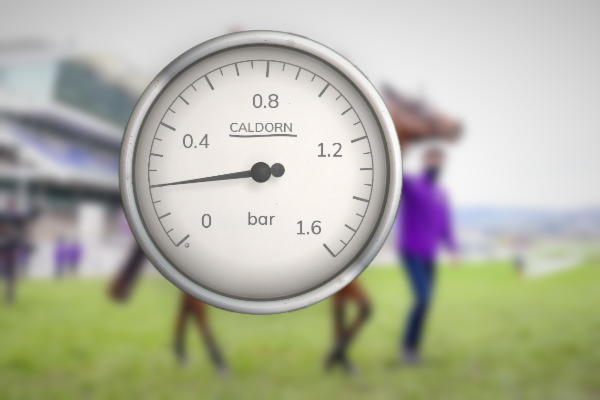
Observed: 0.2; bar
